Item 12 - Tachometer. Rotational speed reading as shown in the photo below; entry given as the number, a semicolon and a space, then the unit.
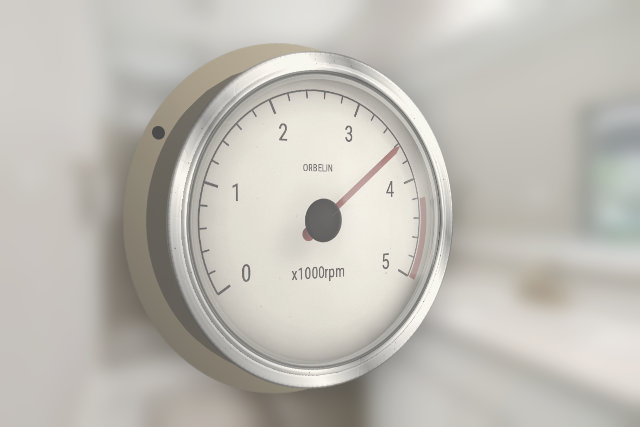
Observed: 3600; rpm
